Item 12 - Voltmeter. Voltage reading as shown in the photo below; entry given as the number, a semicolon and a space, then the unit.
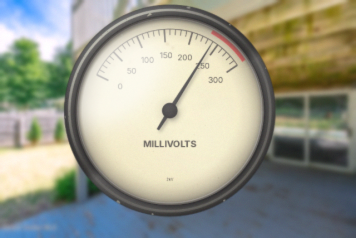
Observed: 240; mV
